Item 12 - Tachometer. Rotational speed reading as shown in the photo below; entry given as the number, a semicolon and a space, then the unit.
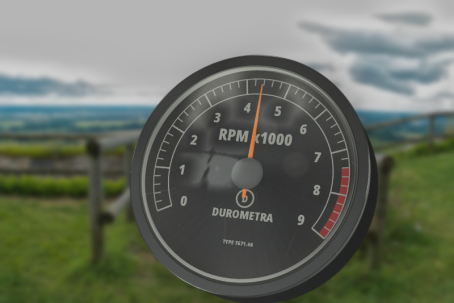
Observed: 4400; rpm
